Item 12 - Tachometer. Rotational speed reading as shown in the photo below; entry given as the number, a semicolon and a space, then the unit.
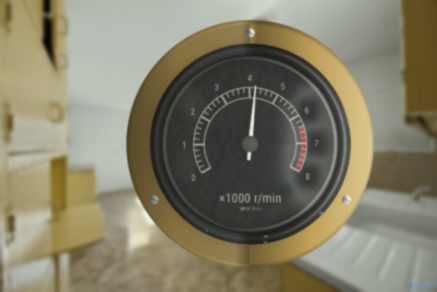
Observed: 4200; rpm
